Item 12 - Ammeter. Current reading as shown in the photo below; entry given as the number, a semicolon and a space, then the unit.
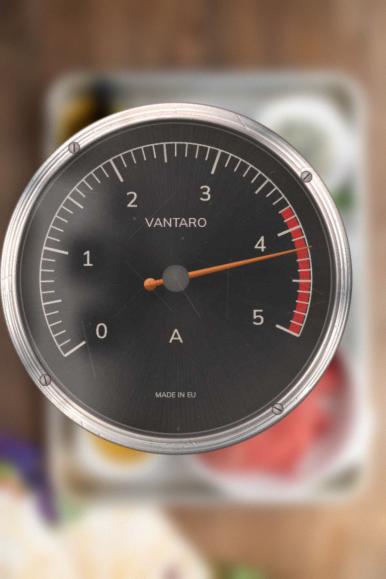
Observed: 4.2; A
